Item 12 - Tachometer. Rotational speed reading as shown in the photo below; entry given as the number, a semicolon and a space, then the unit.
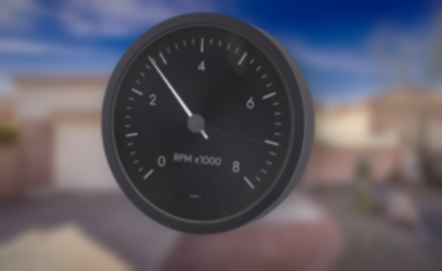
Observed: 2800; rpm
